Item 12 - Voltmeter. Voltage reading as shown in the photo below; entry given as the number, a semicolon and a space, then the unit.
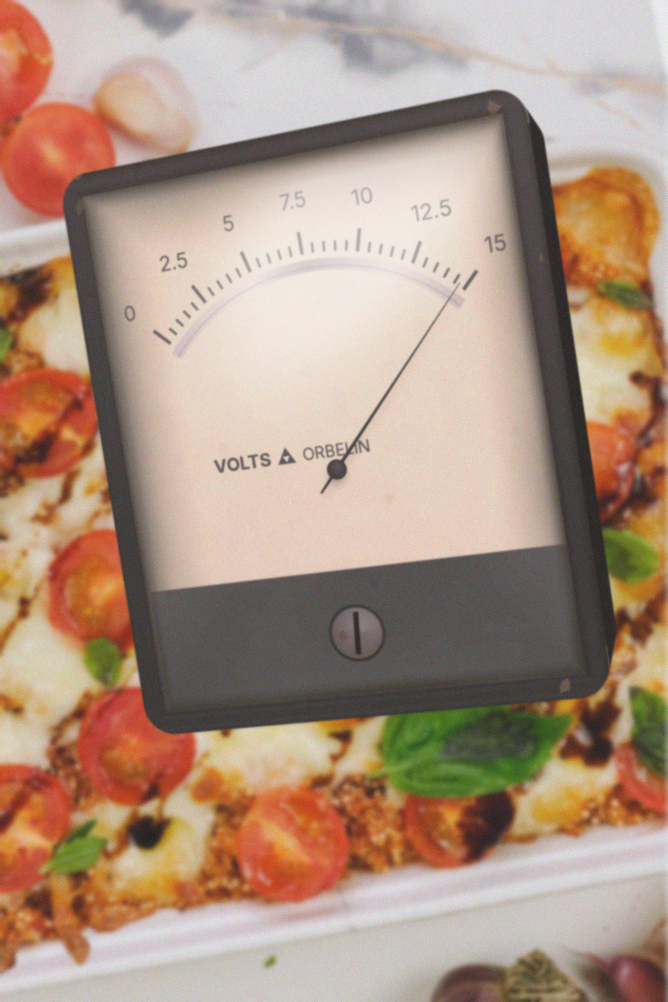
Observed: 14.75; V
